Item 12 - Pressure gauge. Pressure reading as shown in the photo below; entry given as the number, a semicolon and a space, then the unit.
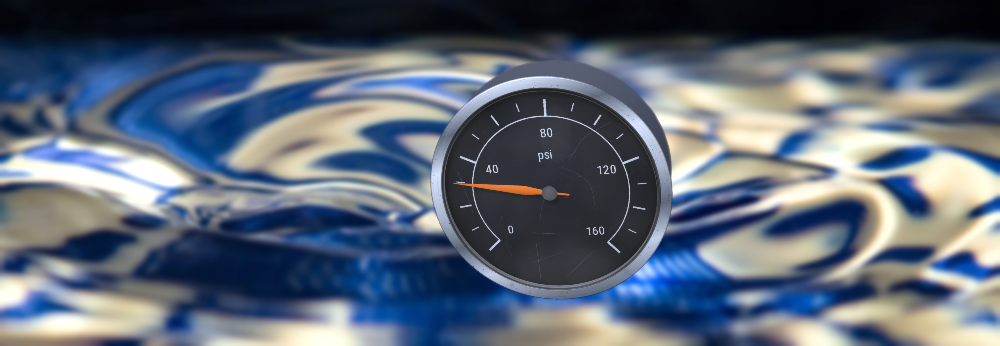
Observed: 30; psi
